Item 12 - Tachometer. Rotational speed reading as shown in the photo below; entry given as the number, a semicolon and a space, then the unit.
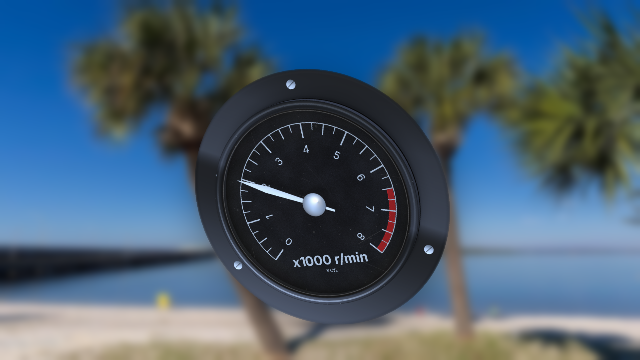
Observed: 2000; rpm
